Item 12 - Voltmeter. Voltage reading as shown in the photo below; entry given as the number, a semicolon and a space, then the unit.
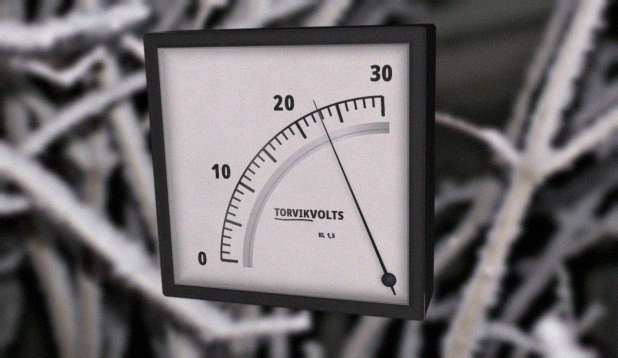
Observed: 23; V
